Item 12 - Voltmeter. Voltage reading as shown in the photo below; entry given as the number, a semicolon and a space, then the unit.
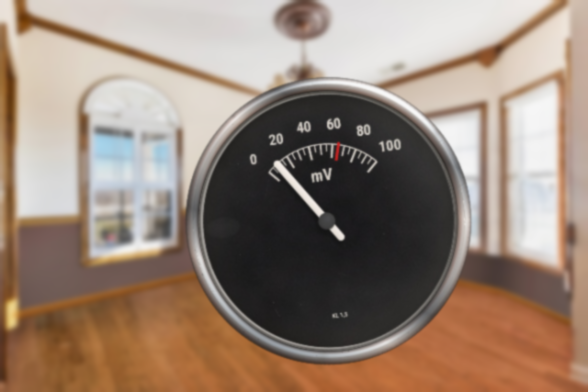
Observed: 10; mV
